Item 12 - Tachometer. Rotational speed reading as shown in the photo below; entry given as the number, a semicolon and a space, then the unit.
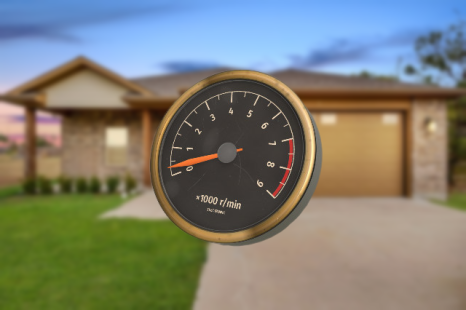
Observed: 250; rpm
